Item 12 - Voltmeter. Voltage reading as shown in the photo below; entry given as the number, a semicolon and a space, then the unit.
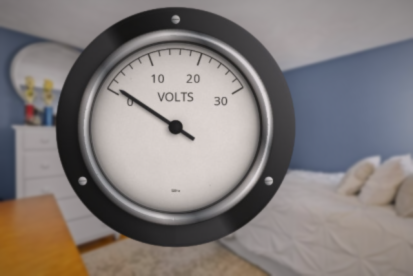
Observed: 1; V
